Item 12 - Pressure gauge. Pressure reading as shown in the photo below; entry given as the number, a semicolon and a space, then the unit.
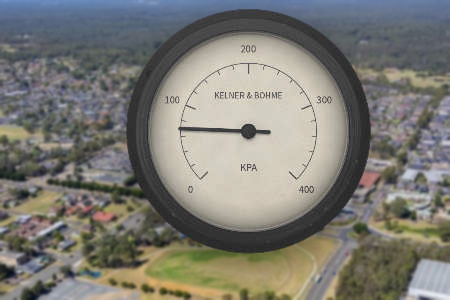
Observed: 70; kPa
